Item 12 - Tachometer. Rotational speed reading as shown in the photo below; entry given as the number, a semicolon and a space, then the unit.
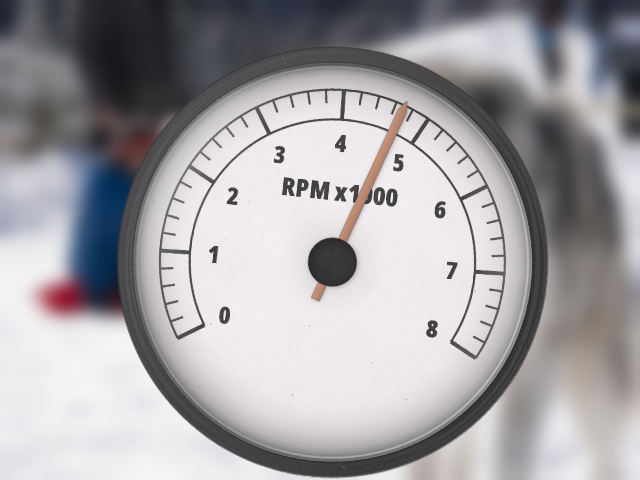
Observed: 4700; rpm
